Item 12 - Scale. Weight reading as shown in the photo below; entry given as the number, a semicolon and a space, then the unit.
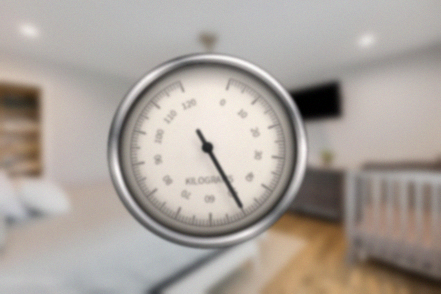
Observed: 50; kg
